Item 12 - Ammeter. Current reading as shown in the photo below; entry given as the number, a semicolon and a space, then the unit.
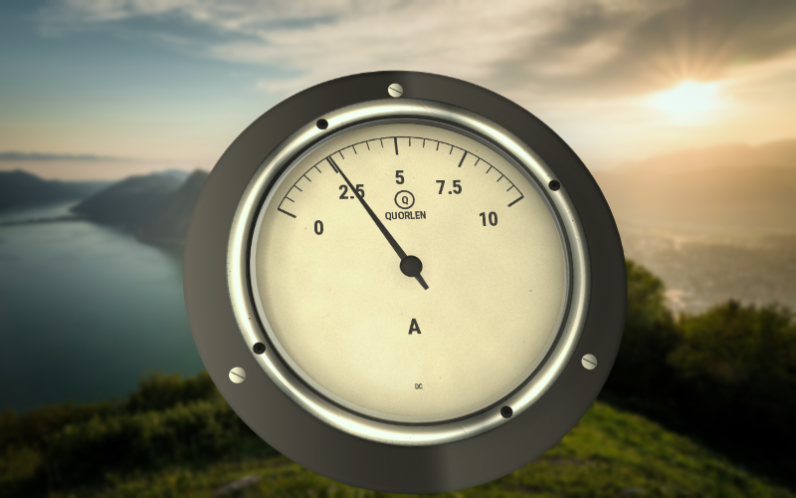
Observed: 2.5; A
